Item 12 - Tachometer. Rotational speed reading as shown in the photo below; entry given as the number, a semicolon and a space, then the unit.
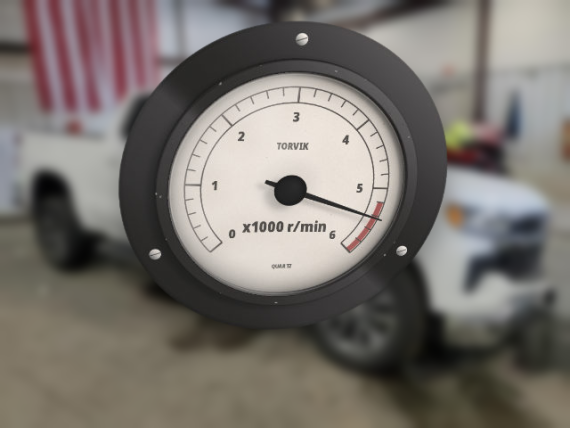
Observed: 5400; rpm
